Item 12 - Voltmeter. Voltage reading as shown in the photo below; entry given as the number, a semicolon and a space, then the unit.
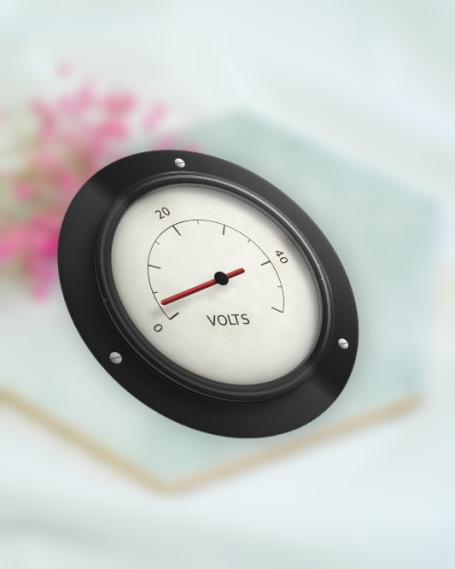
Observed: 2.5; V
